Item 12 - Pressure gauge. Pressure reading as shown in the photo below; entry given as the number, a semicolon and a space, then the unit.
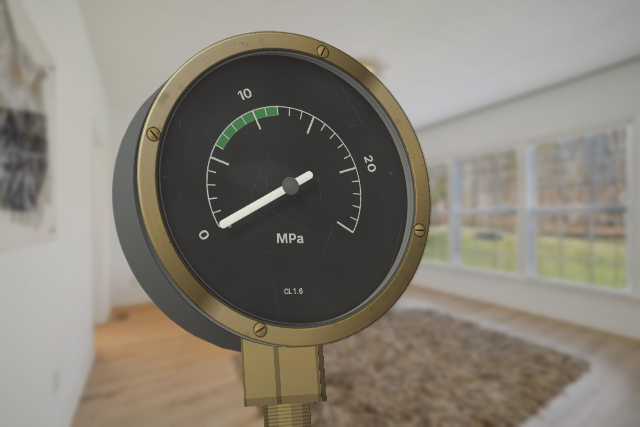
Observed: 0; MPa
